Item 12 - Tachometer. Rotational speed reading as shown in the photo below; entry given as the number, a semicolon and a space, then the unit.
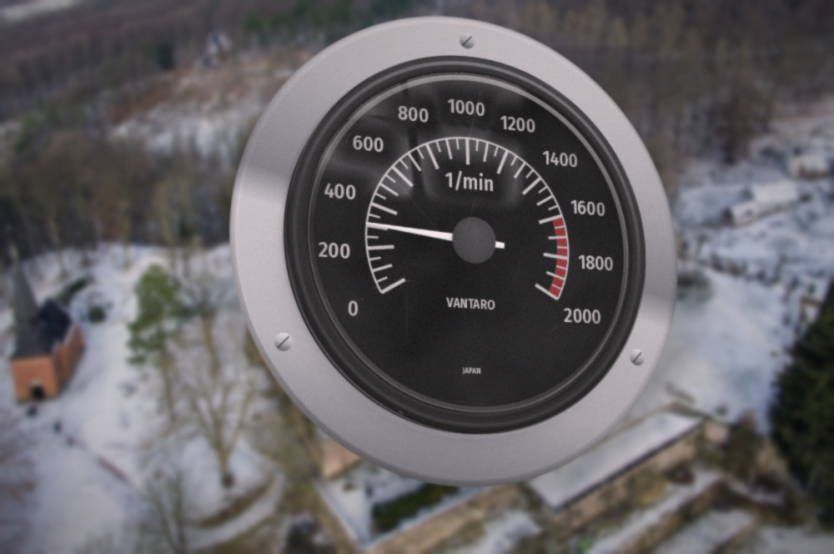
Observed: 300; rpm
